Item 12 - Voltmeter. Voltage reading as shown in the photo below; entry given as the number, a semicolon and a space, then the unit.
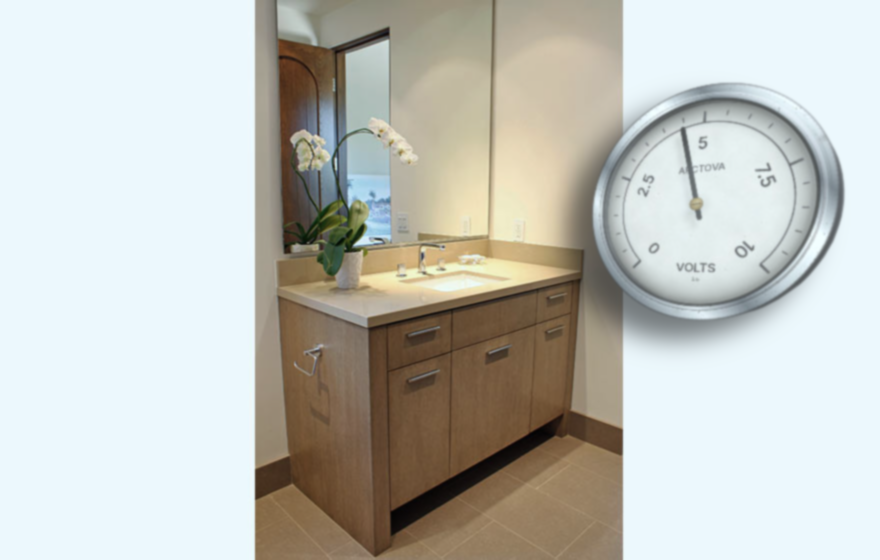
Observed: 4.5; V
